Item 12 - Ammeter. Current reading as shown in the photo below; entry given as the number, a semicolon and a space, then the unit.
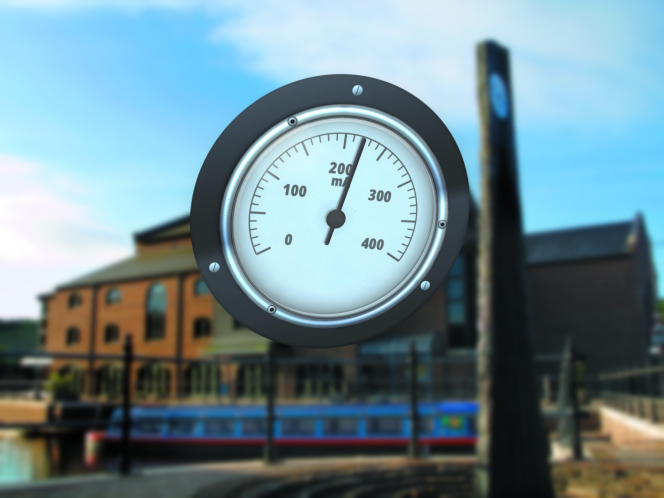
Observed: 220; mA
